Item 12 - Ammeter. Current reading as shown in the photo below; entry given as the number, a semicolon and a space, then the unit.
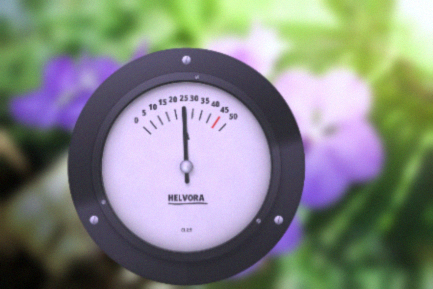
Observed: 25; A
